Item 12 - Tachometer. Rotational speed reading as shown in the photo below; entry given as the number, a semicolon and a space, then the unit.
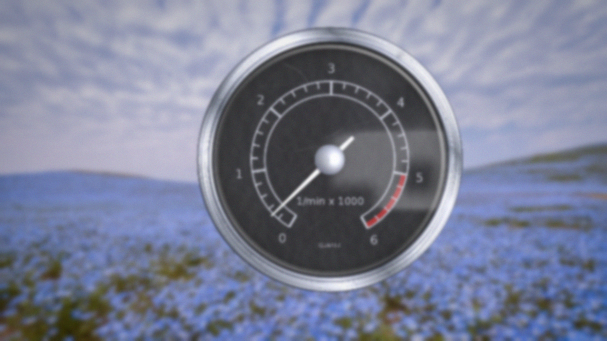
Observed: 300; rpm
